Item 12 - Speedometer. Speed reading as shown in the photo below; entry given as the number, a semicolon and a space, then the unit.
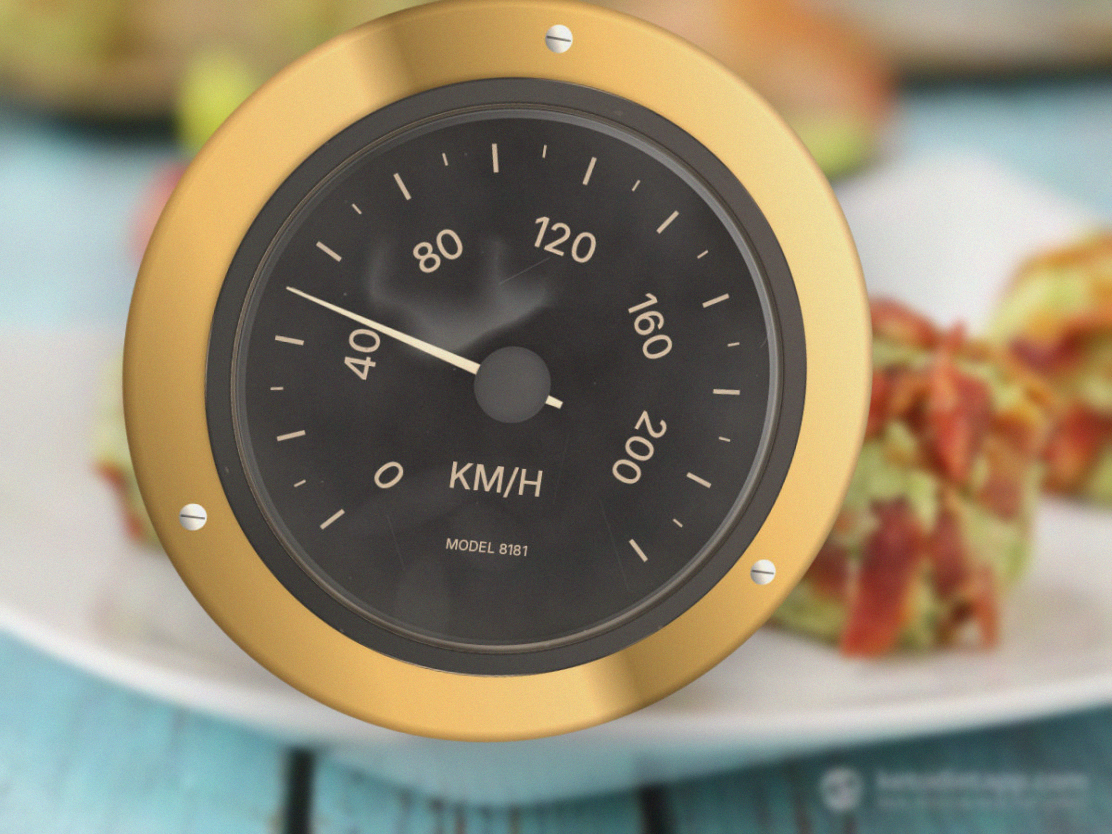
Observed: 50; km/h
